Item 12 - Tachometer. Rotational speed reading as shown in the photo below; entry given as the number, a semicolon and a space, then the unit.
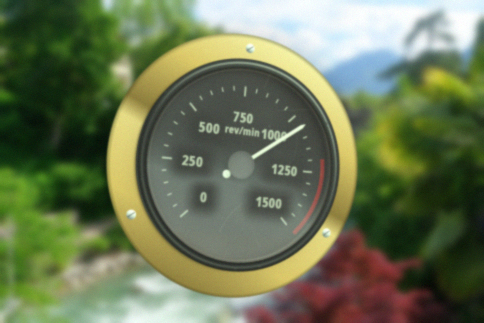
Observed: 1050; rpm
